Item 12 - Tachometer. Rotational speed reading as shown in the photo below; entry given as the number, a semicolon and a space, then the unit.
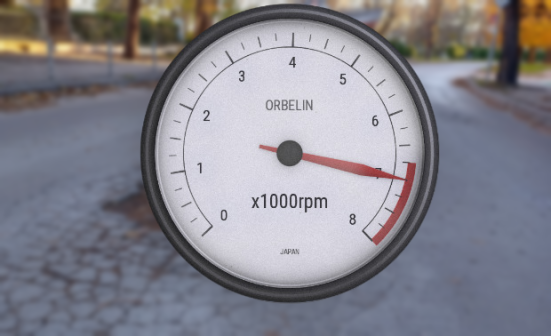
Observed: 7000; rpm
